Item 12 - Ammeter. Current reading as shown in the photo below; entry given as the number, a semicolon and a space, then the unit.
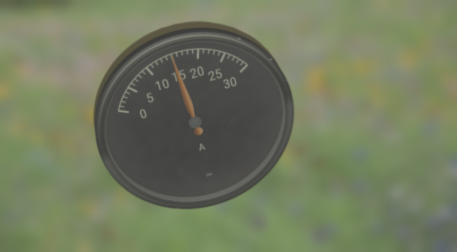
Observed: 15; A
